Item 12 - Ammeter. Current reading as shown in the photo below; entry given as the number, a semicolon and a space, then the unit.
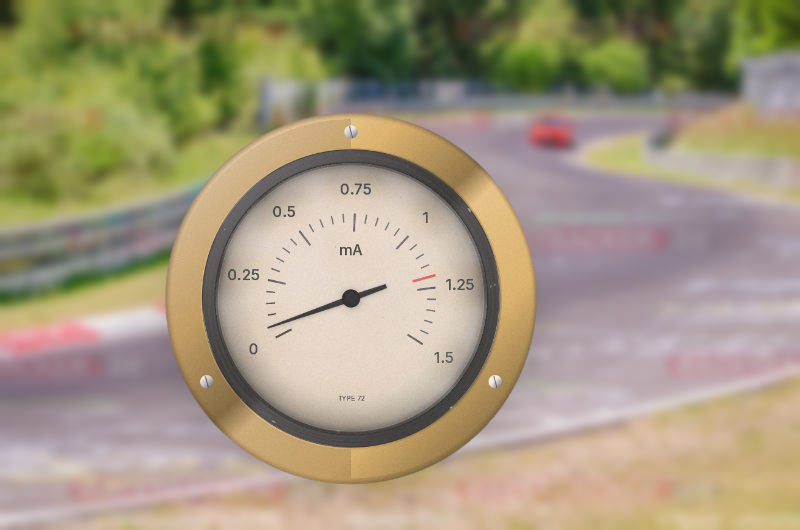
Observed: 0.05; mA
